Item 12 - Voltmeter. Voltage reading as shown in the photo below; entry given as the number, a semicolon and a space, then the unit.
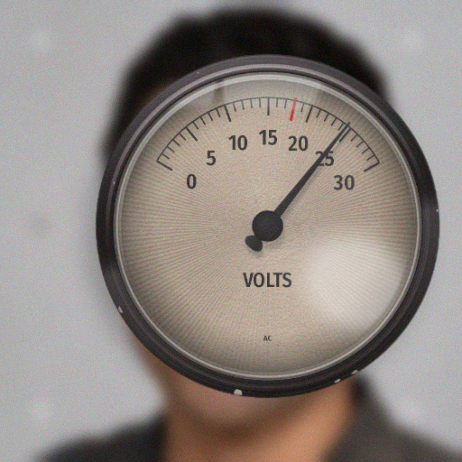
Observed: 24.5; V
